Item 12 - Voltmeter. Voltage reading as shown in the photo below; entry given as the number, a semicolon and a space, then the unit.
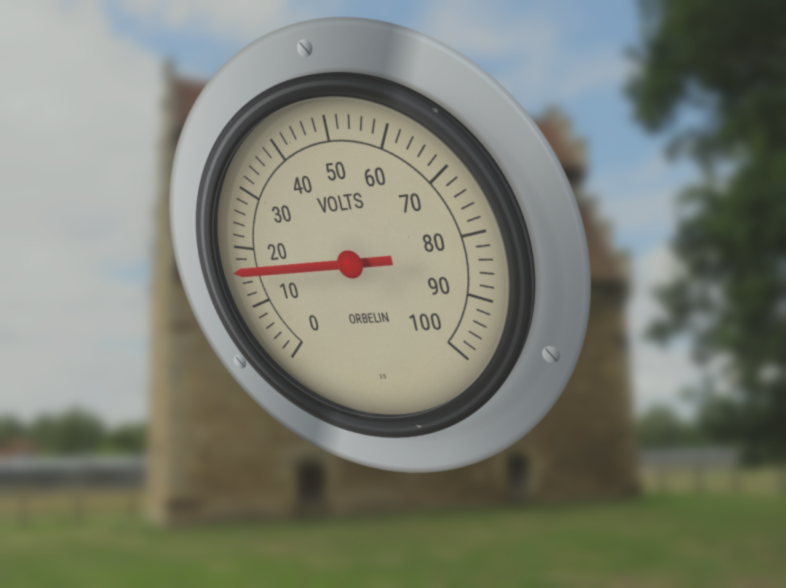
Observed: 16; V
